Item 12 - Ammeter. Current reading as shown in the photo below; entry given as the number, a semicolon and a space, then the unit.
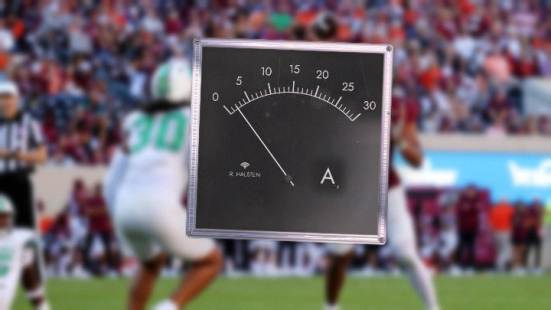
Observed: 2; A
